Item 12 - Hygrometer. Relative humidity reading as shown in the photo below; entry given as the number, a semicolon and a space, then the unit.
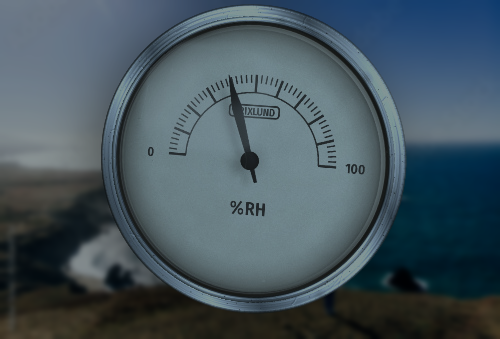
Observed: 40; %
